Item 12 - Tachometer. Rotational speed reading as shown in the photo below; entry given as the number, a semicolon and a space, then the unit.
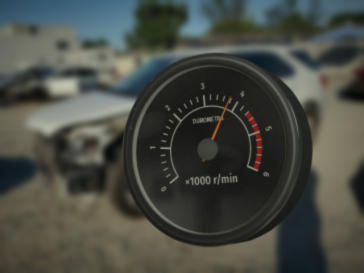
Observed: 3800; rpm
